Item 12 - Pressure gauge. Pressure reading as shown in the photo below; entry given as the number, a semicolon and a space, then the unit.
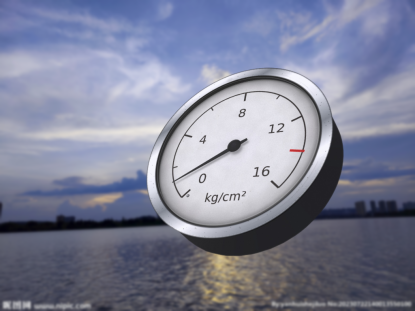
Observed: 1; kg/cm²
